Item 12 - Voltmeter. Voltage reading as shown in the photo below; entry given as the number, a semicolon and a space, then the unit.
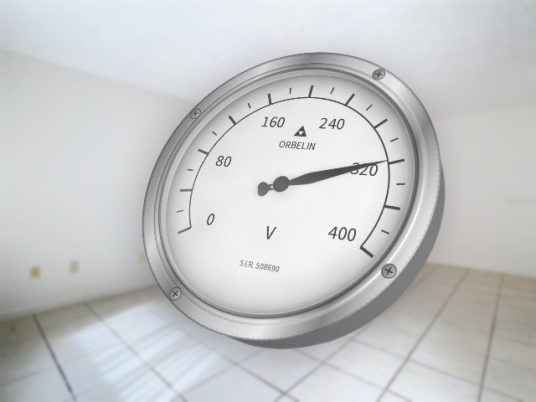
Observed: 320; V
